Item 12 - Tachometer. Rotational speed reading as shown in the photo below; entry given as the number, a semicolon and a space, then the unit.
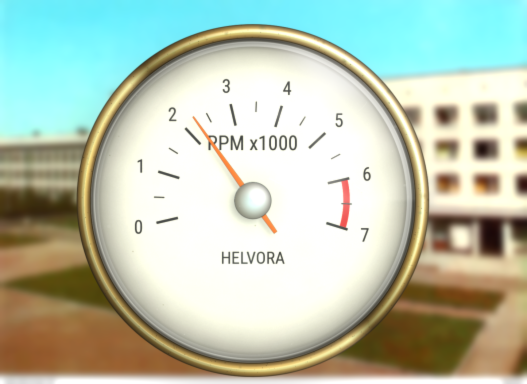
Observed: 2250; rpm
